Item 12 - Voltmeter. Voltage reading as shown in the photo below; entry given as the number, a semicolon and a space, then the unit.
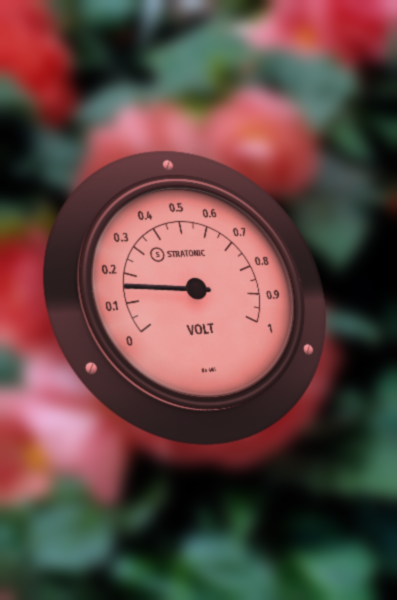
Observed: 0.15; V
